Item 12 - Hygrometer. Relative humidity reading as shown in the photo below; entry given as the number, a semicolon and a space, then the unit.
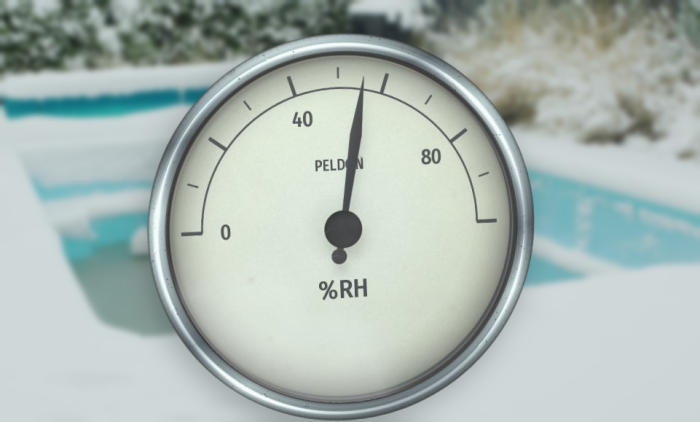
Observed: 55; %
